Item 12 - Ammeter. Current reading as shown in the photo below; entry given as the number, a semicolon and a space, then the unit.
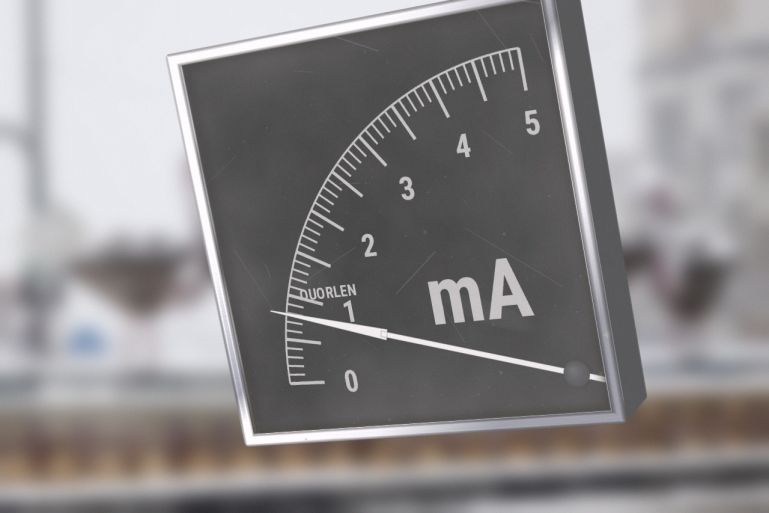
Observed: 0.8; mA
